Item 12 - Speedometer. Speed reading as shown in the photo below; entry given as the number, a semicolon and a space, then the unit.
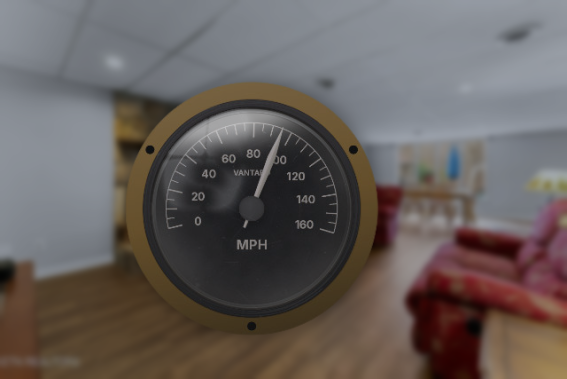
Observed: 95; mph
